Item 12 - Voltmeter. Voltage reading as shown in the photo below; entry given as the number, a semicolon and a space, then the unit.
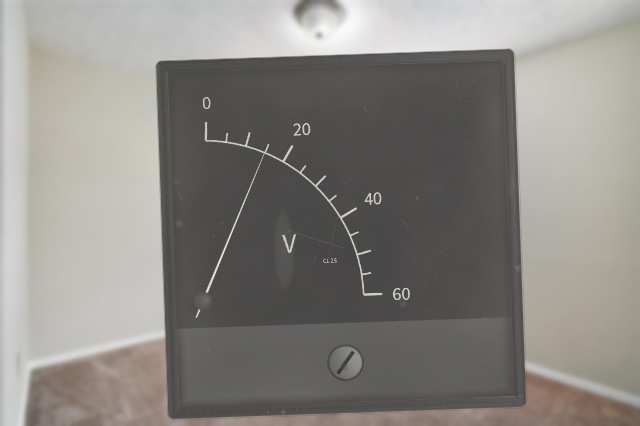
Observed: 15; V
